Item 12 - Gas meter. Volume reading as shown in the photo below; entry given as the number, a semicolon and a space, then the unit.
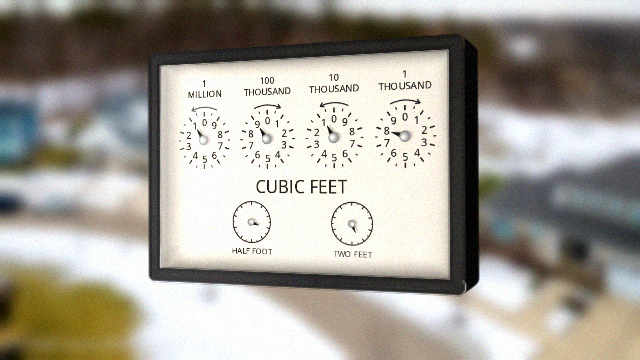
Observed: 90800; ft³
